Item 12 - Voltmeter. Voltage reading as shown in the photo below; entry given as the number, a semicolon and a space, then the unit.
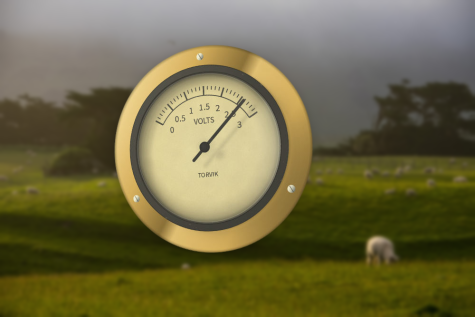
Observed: 2.6; V
